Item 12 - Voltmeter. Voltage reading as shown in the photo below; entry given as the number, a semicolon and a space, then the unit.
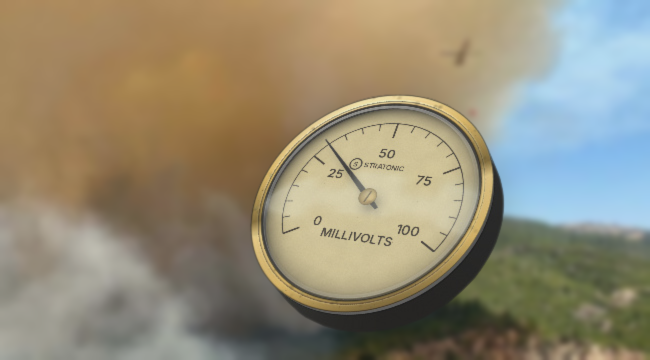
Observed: 30; mV
